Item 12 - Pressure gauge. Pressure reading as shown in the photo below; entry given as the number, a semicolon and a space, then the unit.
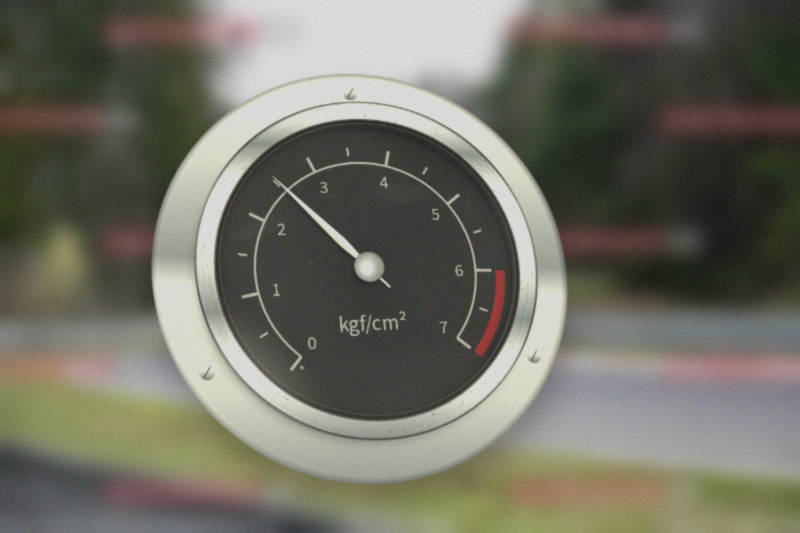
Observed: 2.5; kg/cm²
